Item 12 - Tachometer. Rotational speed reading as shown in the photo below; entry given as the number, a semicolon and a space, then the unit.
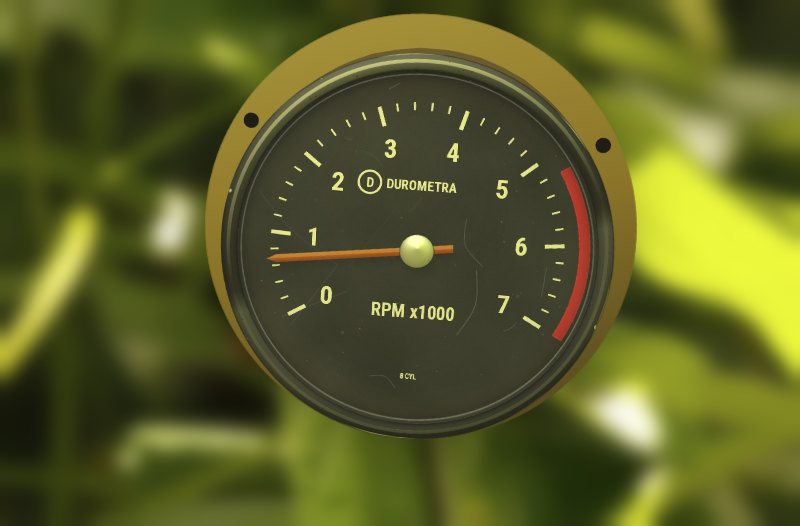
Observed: 700; rpm
